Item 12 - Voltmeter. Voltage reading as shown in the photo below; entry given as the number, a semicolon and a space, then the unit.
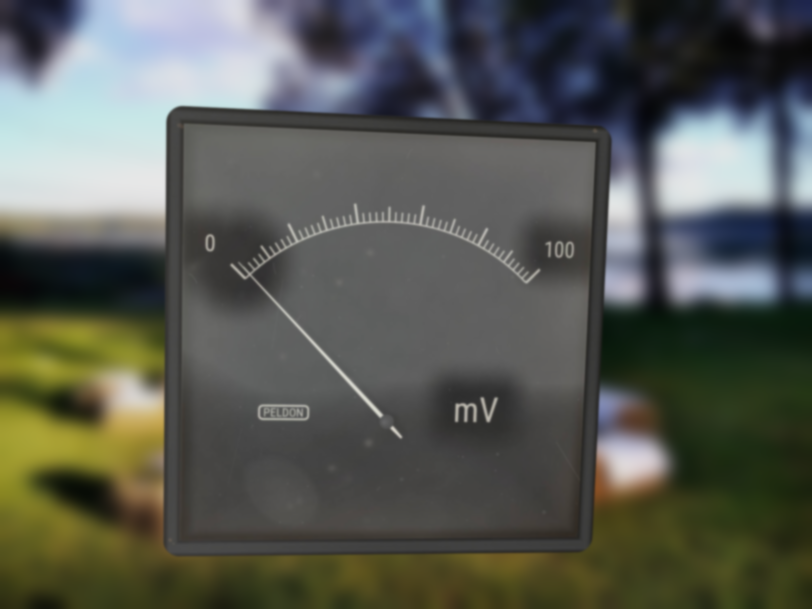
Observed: 2; mV
